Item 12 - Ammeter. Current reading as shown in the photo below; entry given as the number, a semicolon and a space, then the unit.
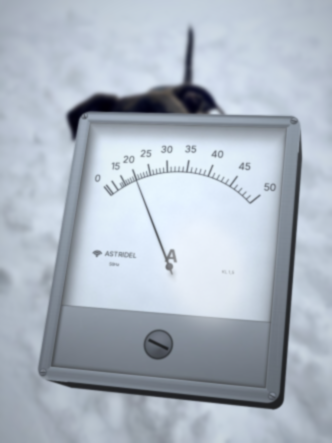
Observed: 20; A
